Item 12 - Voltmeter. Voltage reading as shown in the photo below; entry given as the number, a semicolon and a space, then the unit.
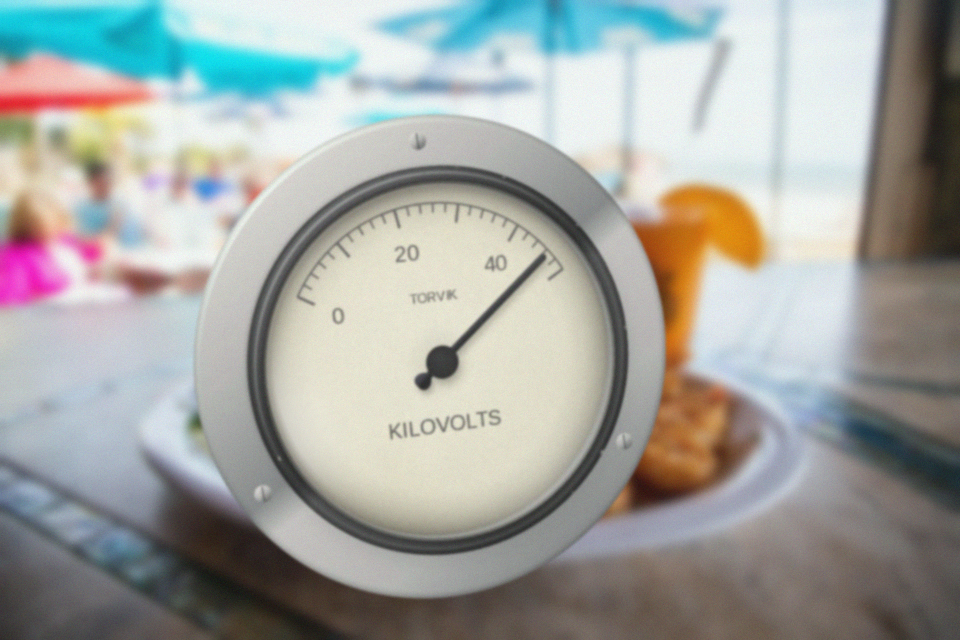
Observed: 46; kV
